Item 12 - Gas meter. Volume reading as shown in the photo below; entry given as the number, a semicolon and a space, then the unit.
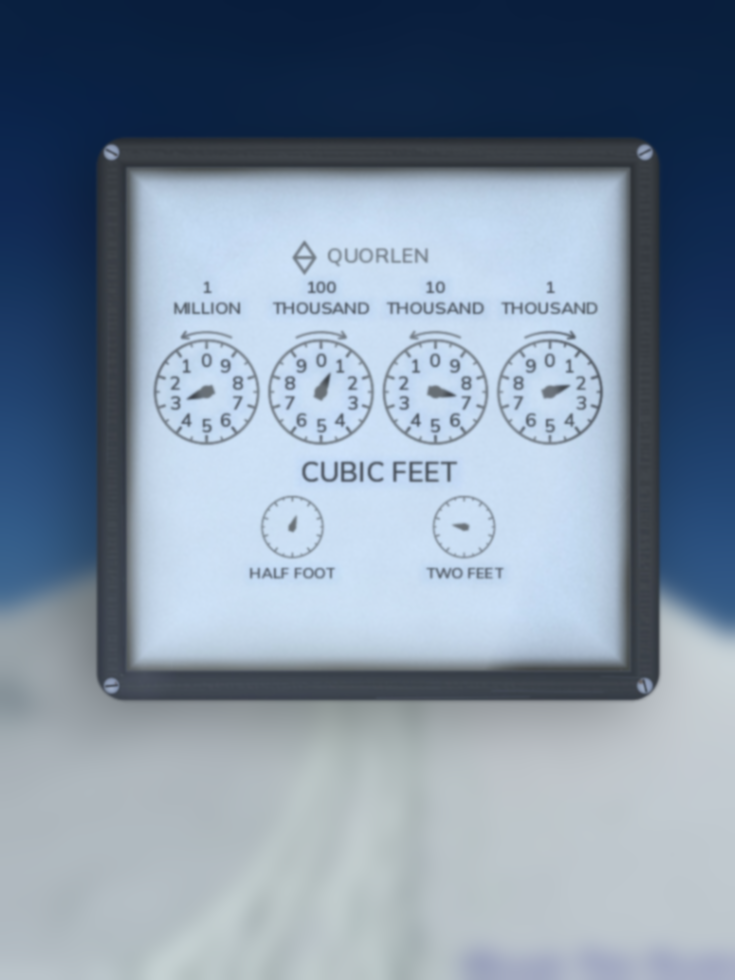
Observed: 307200; ft³
